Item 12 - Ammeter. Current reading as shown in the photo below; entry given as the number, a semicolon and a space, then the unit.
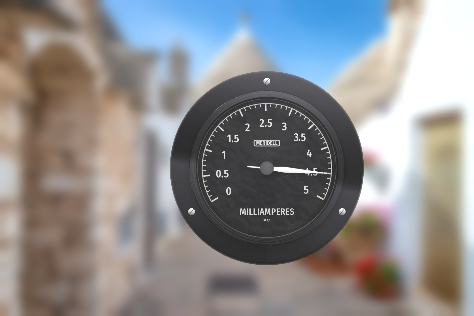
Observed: 4.5; mA
